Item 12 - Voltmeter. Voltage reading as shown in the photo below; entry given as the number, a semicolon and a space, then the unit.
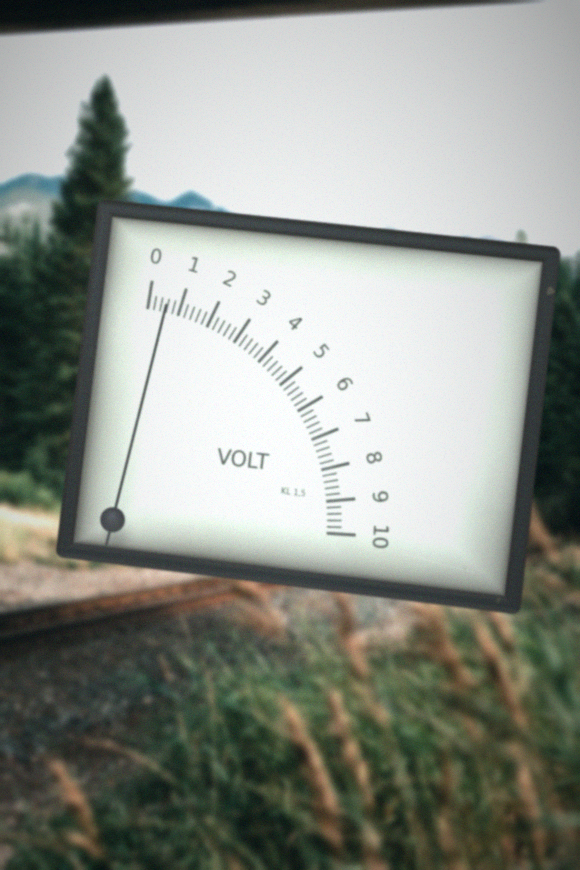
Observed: 0.6; V
